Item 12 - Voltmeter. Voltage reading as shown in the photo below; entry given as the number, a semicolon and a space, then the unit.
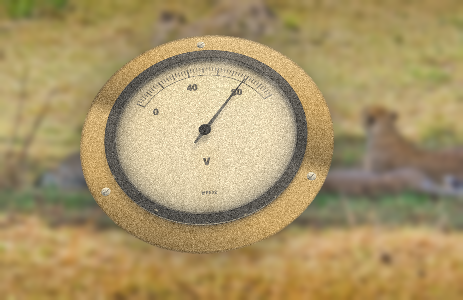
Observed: 80; V
